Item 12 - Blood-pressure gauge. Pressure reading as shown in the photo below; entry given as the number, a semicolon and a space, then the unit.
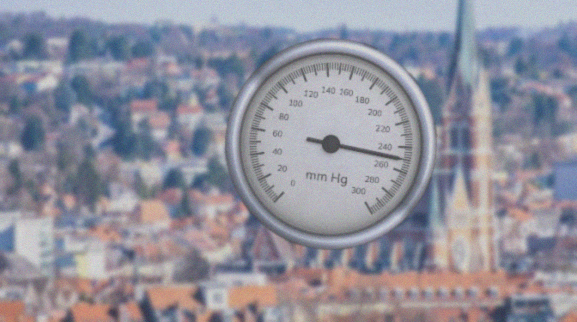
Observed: 250; mmHg
